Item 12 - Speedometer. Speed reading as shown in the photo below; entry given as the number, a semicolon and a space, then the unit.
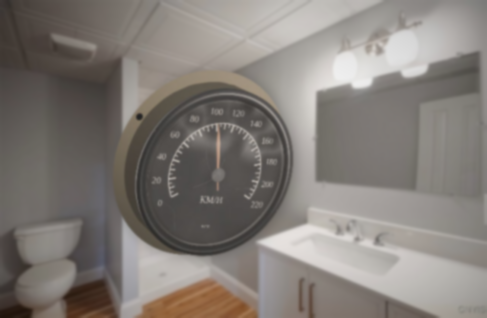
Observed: 100; km/h
